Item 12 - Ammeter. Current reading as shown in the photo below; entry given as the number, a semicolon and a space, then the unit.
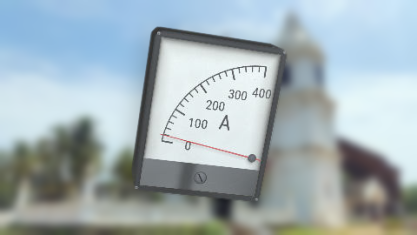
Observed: 20; A
